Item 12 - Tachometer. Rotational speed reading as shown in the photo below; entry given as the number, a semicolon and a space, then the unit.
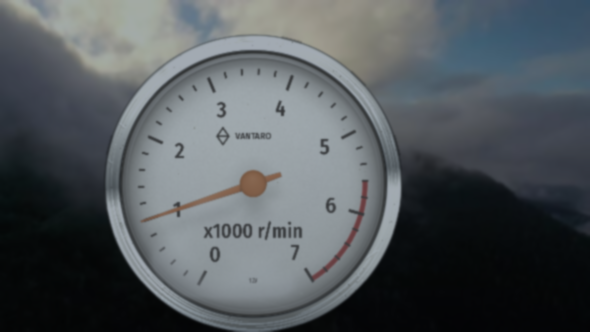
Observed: 1000; rpm
